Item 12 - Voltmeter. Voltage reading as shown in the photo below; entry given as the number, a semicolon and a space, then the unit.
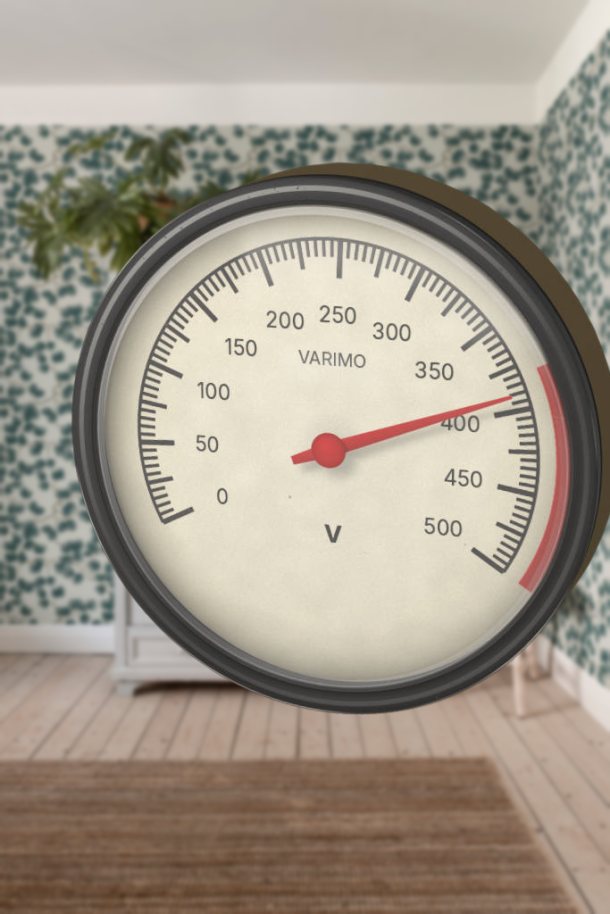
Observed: 390; V
